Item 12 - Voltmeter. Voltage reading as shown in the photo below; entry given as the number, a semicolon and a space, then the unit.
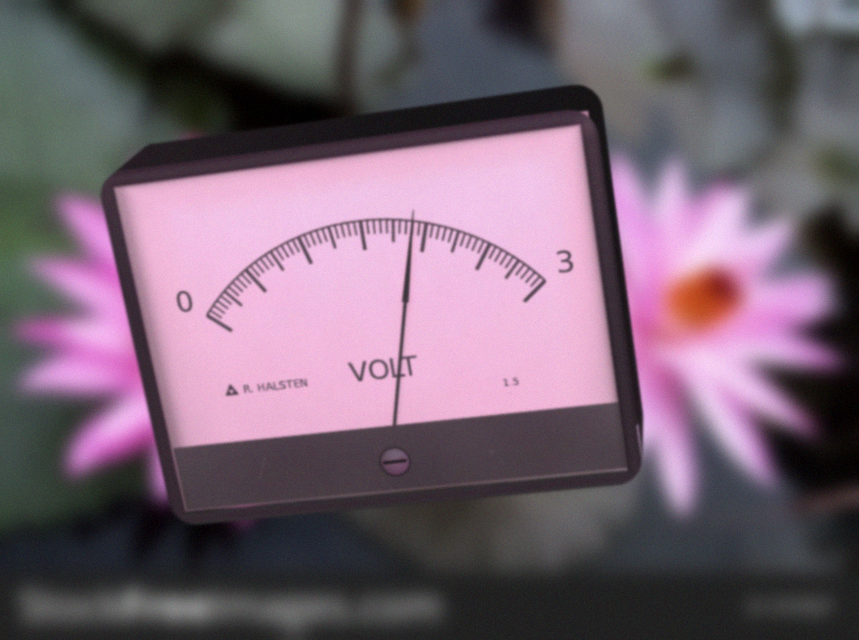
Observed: 1.9; V
